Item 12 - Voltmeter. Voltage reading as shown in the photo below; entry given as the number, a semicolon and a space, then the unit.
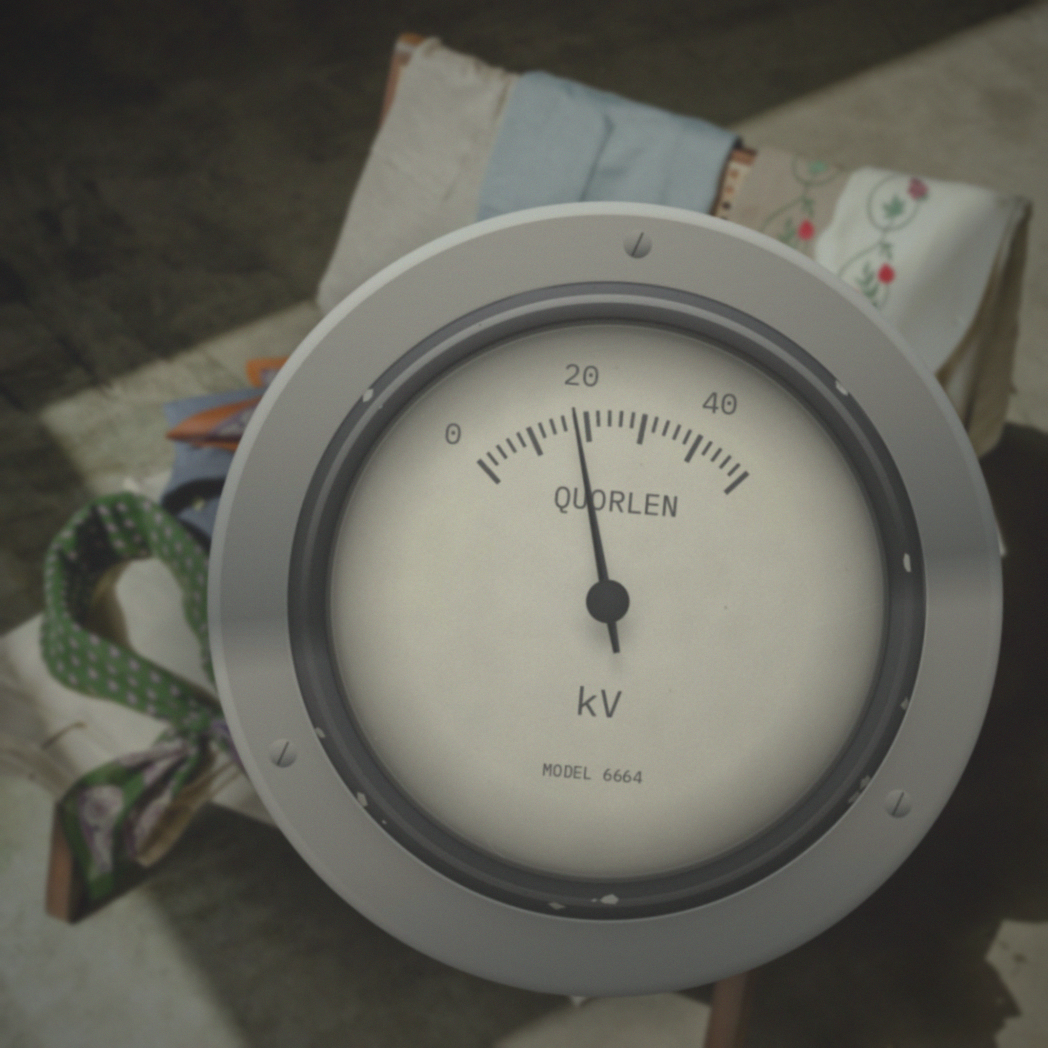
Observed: 18; kV
